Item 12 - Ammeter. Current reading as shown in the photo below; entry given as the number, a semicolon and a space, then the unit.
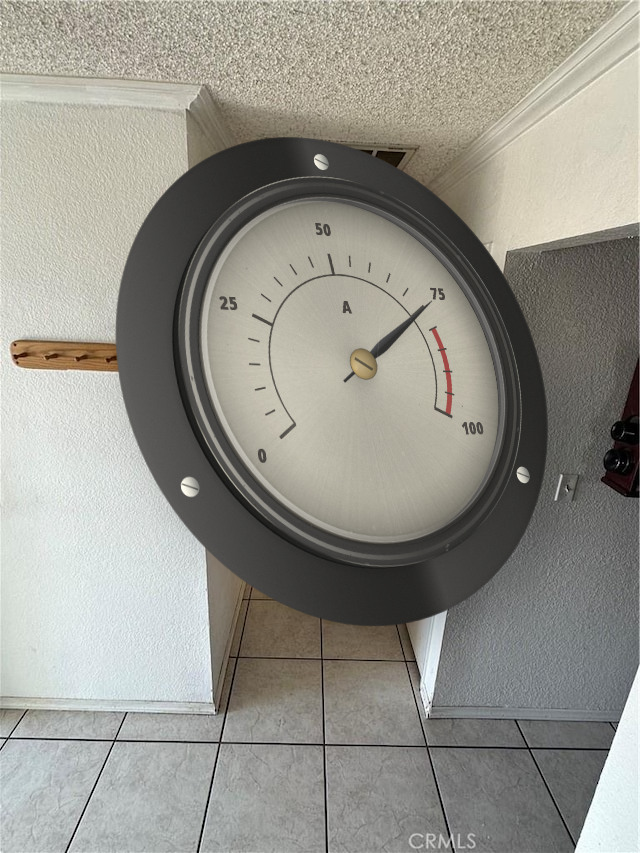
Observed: 75; A
